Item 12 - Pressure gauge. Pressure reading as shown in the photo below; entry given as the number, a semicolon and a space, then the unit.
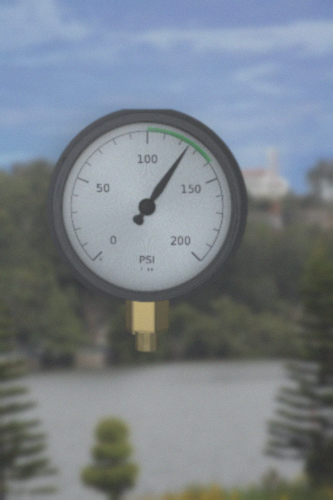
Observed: 125; psi
